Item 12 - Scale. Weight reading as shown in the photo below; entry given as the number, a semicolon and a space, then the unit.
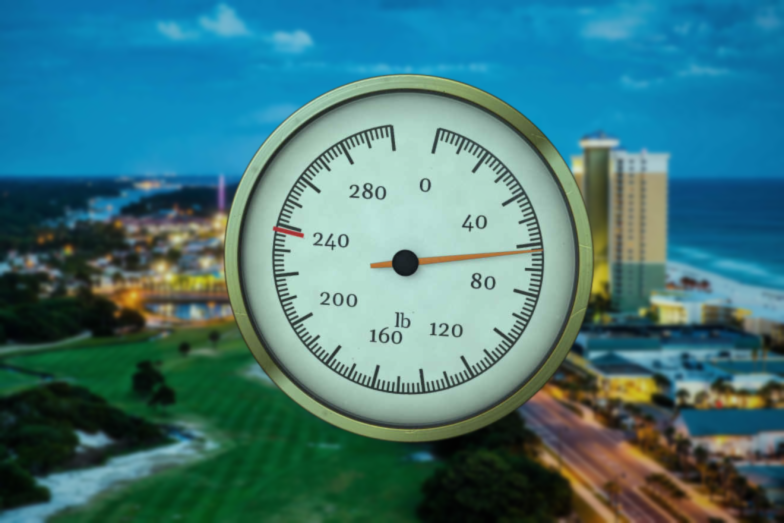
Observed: 62; lb
